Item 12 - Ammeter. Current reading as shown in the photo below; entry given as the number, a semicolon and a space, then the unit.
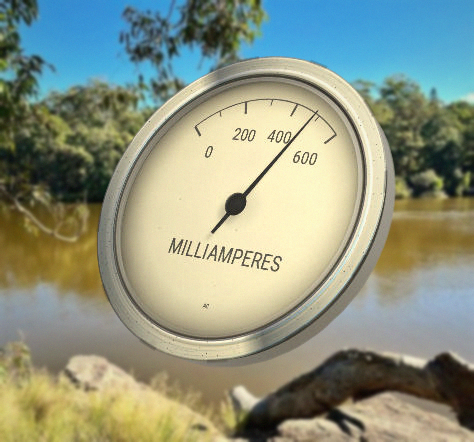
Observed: 500; mA
